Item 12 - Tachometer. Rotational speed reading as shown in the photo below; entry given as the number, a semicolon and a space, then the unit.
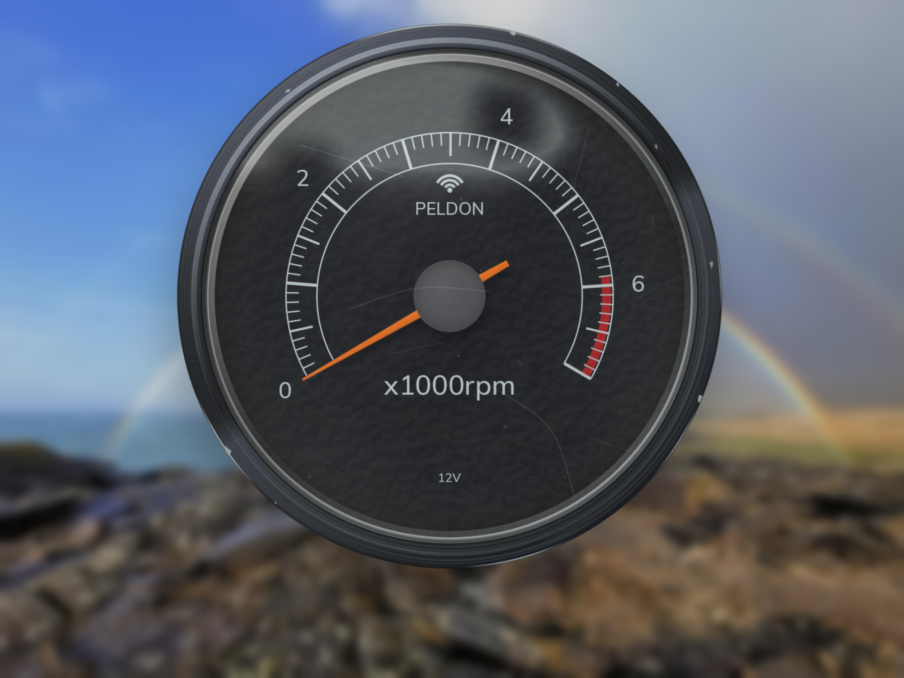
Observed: 0; rpm
